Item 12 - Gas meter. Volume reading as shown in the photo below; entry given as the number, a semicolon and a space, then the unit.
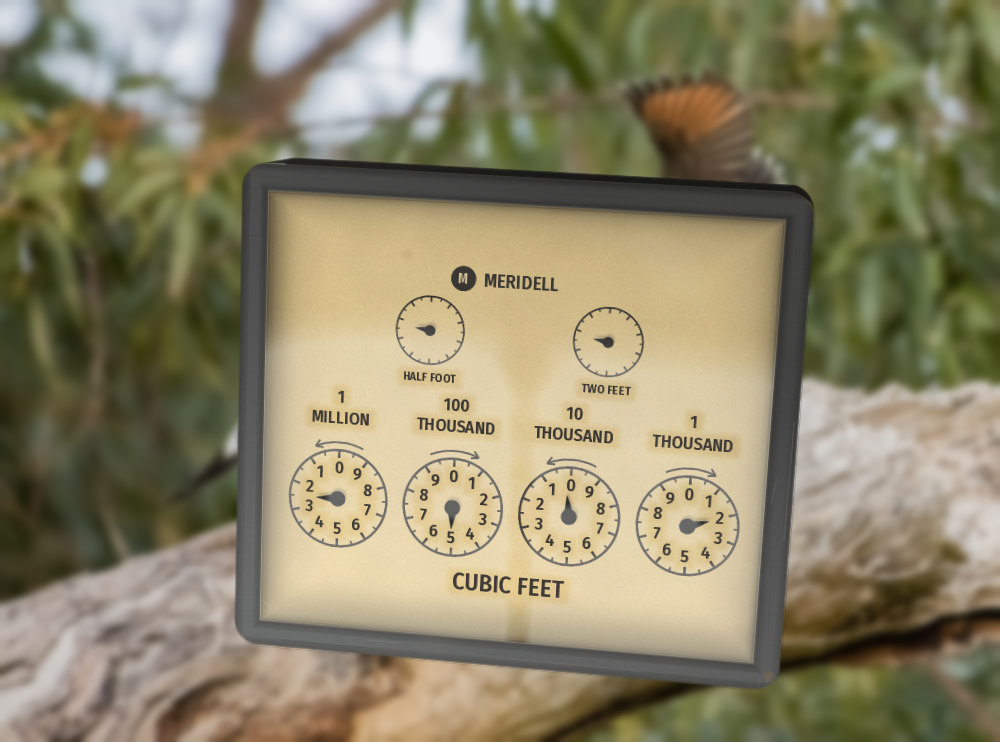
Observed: 250200; ft³
